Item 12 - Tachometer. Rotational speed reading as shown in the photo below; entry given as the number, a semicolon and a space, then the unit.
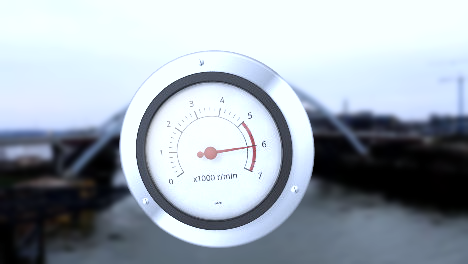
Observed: 6000; rpm
